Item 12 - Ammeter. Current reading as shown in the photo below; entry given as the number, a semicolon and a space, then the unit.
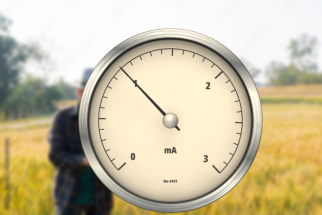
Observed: 1; mA
